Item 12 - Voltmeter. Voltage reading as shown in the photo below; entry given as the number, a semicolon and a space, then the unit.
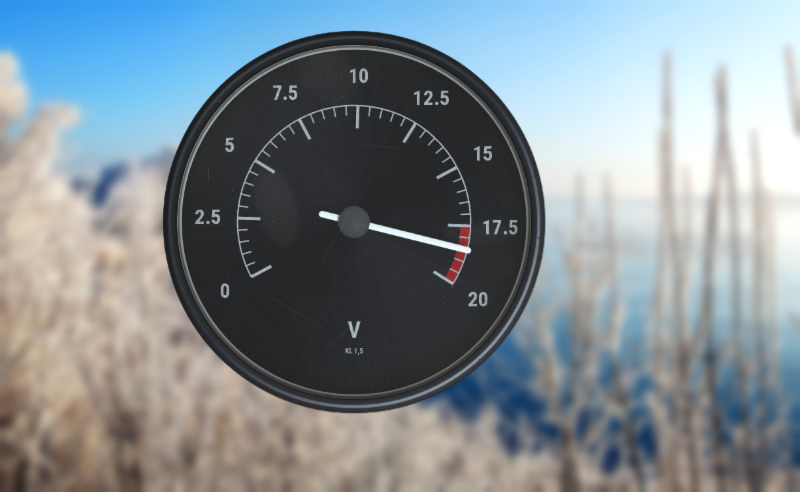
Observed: 18.5; V
